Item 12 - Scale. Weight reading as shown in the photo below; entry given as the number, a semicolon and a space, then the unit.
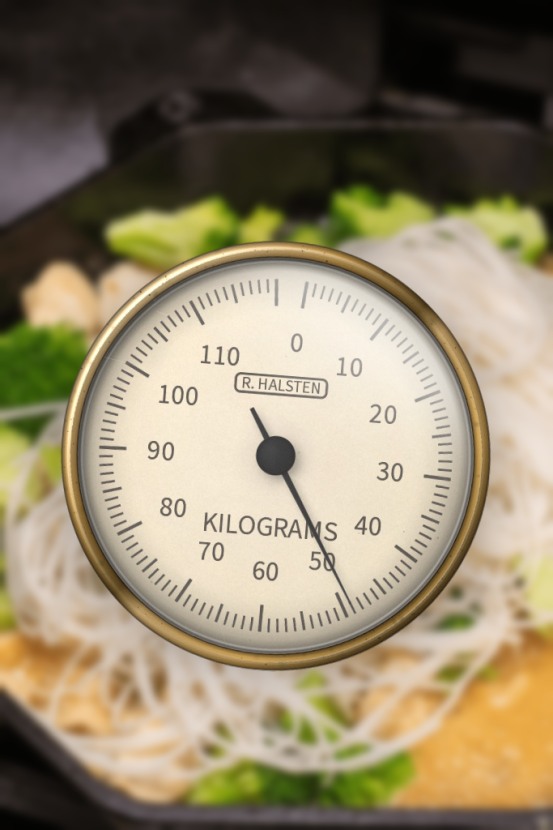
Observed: 49; kg
